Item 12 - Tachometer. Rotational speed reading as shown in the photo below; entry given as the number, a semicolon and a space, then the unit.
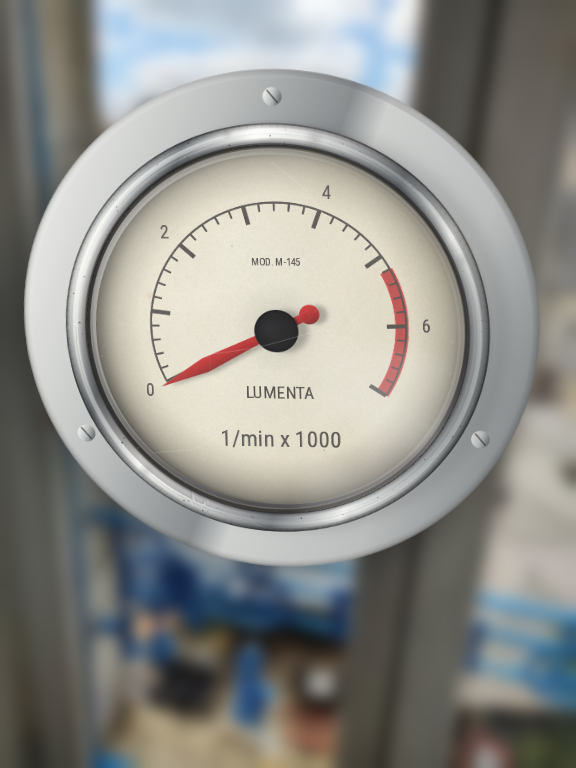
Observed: 0; rpm
